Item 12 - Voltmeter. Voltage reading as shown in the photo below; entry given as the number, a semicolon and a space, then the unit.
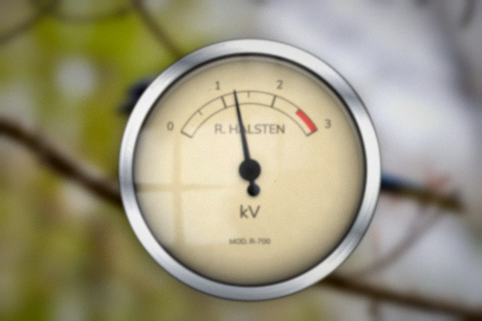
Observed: 1.25; kV
